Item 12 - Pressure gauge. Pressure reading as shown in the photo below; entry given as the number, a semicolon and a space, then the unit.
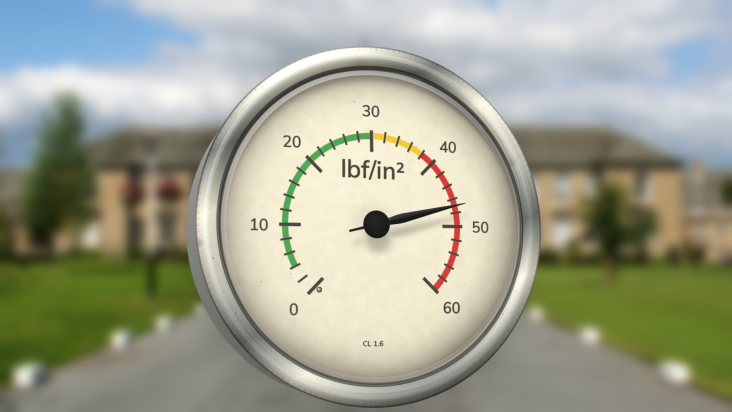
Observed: 47; psi
